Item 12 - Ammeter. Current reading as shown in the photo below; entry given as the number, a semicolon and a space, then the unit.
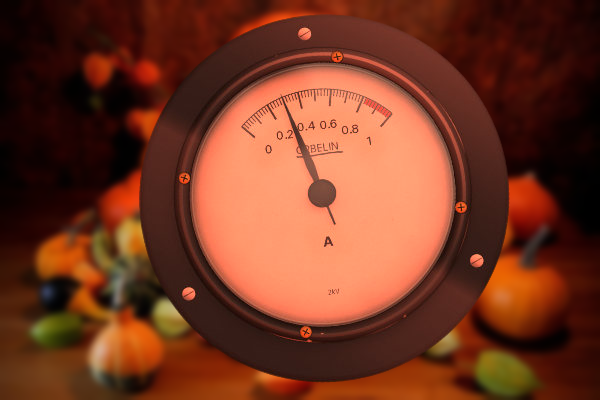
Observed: 0.3; A
